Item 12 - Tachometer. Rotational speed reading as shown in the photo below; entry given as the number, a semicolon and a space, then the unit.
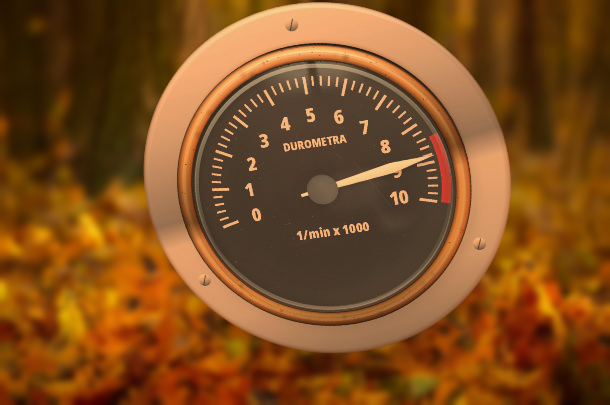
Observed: 8800; rpm
